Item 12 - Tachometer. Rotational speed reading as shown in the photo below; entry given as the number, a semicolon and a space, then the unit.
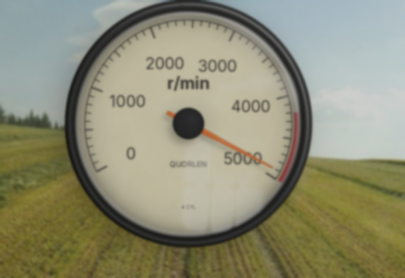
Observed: 4900; rpm
